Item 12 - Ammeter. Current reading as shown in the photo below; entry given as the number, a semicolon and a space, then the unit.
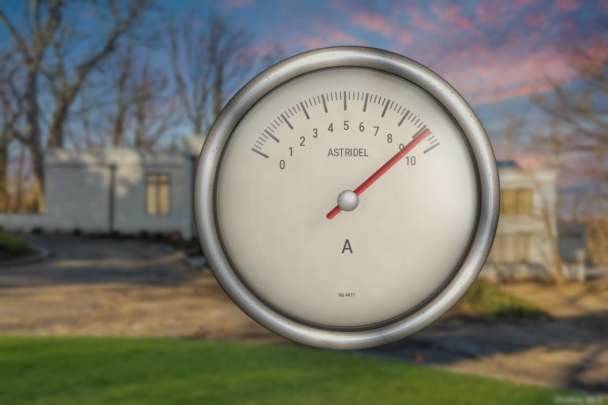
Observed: 9.2; A
